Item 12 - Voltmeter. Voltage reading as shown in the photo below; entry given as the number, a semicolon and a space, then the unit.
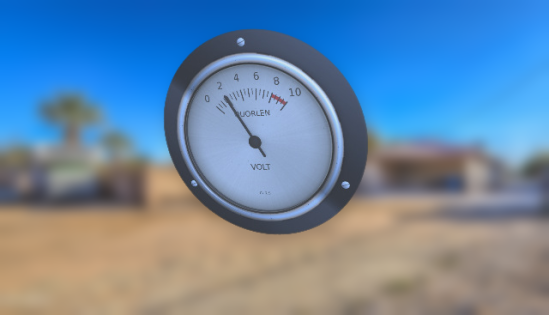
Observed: 2; V
